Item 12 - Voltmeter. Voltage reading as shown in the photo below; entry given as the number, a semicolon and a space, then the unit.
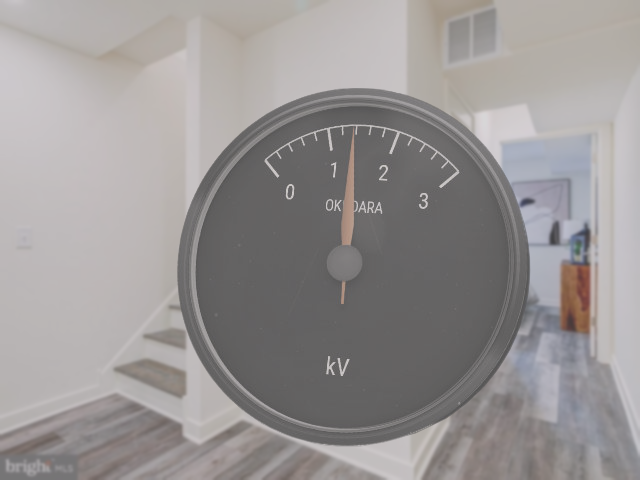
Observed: 1.4; kV
